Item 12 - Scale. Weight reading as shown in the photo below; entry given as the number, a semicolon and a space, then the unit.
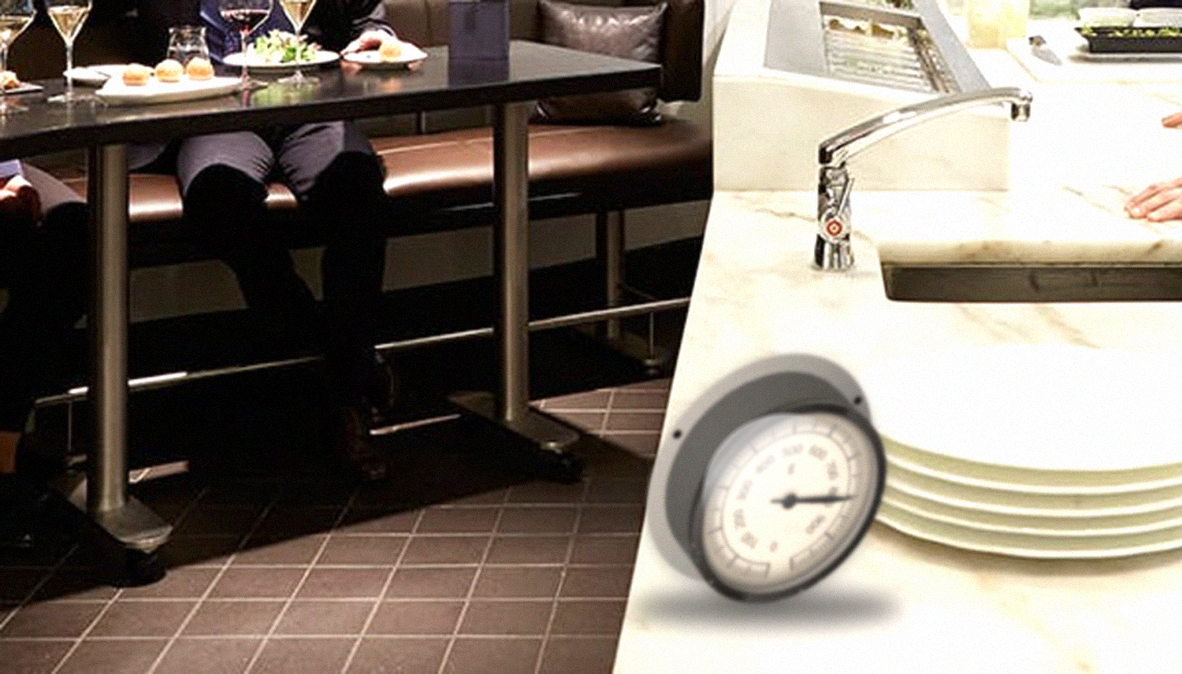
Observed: 800; g
